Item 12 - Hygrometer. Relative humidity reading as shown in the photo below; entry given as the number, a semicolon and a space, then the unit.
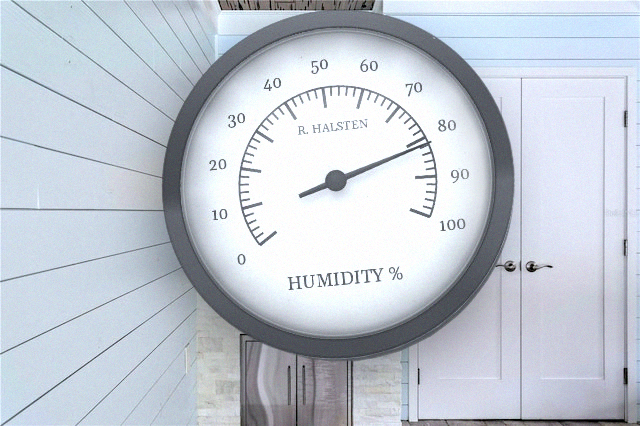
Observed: 82; %
